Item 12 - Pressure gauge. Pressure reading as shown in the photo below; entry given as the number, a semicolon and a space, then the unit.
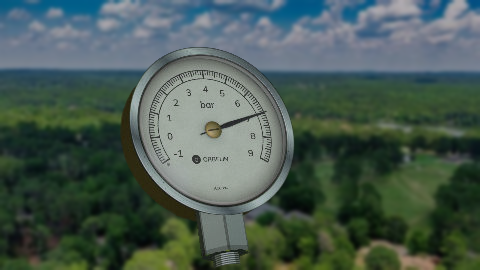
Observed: 7; bar
